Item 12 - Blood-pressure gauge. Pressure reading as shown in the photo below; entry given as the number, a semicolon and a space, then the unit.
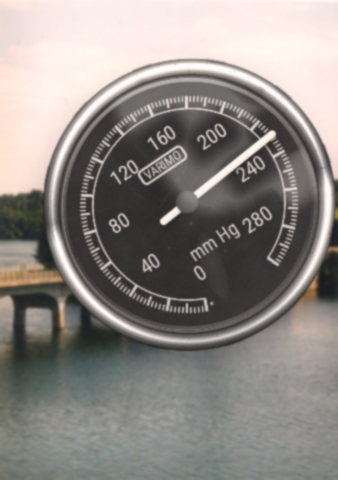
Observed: 230; mmHg
